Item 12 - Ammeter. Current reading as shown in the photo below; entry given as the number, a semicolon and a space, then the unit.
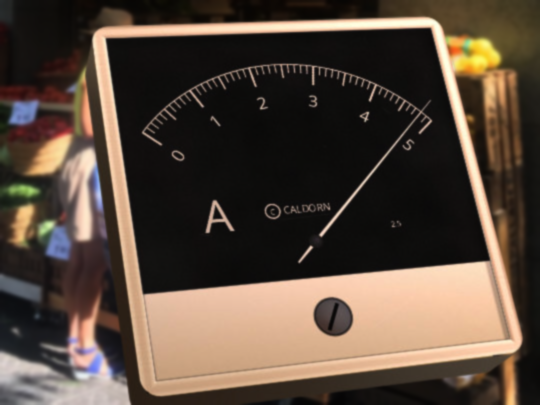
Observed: 4.8; A
